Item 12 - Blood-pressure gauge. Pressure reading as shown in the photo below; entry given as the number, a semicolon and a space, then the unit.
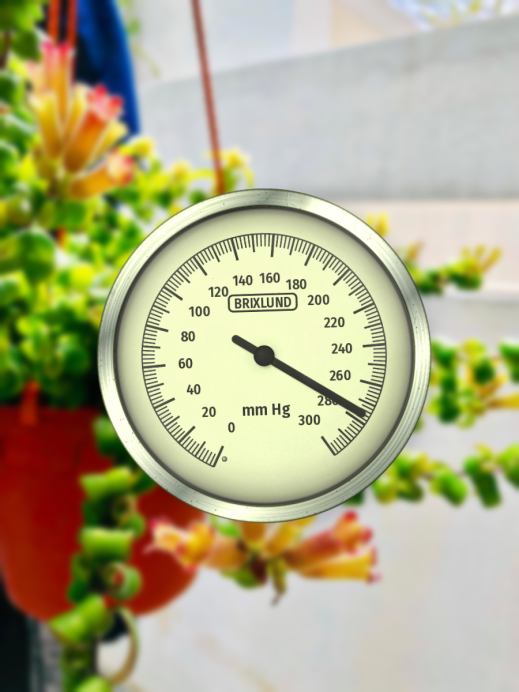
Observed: 276; mmHg
